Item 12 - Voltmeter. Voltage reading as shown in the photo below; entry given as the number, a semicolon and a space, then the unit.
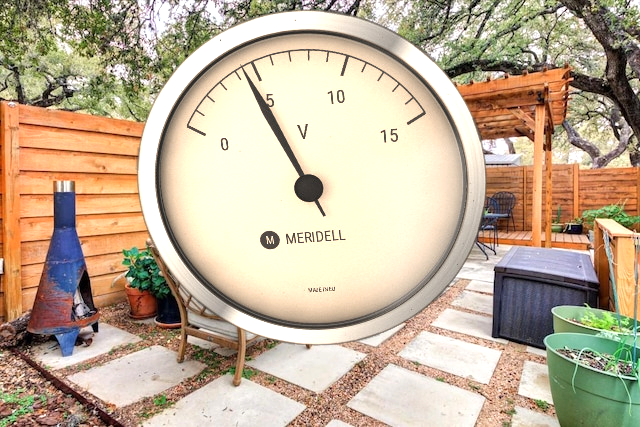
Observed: 4.5; V
